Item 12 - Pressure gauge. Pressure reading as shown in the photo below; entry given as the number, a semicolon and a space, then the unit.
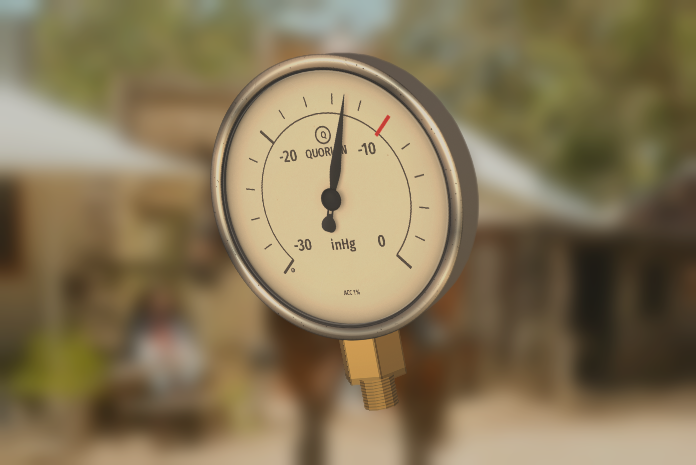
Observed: -13; inHg
